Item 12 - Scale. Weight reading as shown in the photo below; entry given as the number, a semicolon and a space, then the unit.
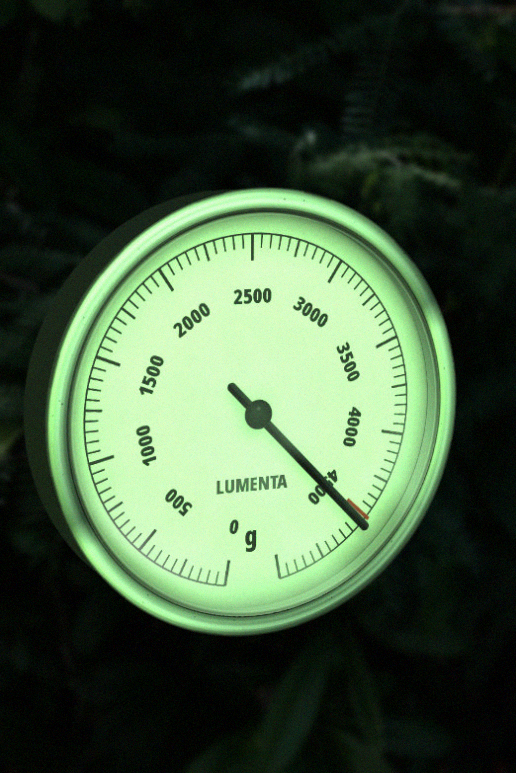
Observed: 4500; g
